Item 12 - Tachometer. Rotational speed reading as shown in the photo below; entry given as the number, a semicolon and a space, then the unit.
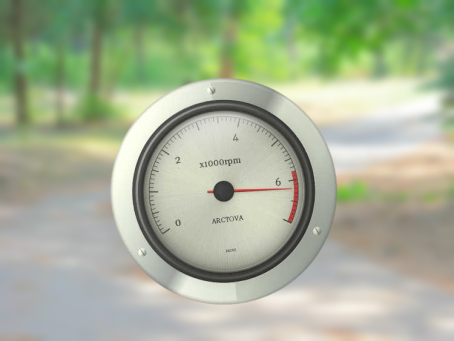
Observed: 6200; rpm
